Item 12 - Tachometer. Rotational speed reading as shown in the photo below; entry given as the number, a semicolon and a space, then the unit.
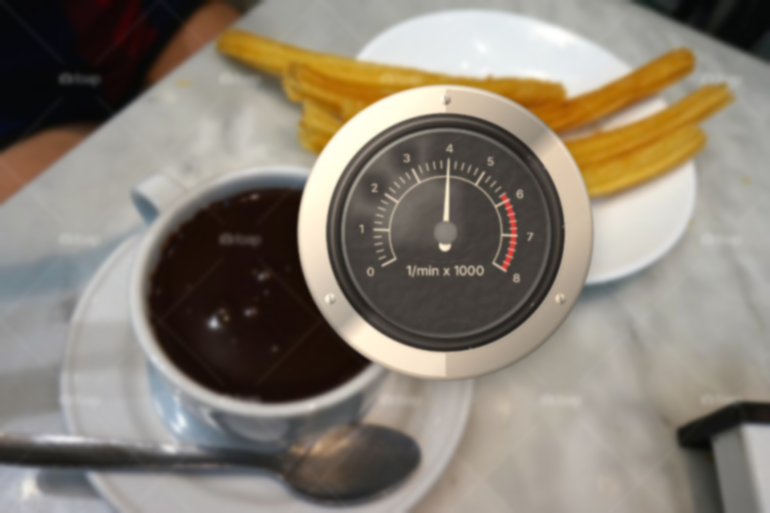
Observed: 4000; rpm
